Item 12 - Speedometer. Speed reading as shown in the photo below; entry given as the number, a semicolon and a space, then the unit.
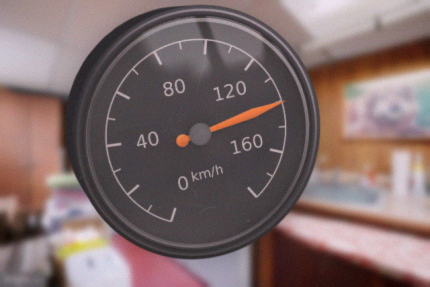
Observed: 140; km/h
